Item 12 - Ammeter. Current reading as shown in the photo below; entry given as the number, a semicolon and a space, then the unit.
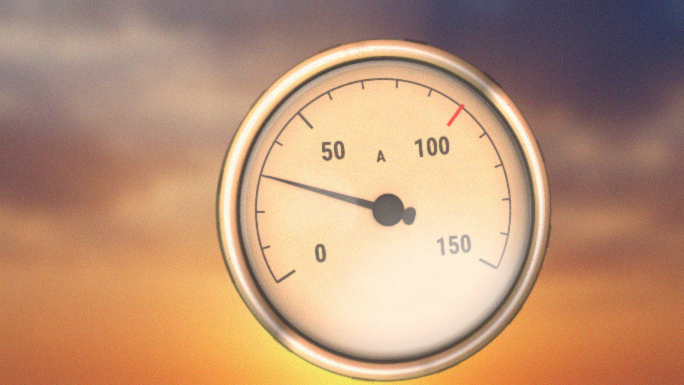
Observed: 30; A
